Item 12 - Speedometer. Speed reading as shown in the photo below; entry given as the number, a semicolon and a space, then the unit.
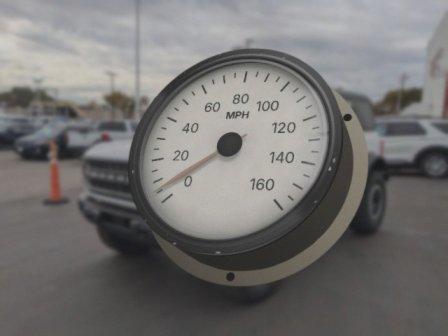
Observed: 5; mph
